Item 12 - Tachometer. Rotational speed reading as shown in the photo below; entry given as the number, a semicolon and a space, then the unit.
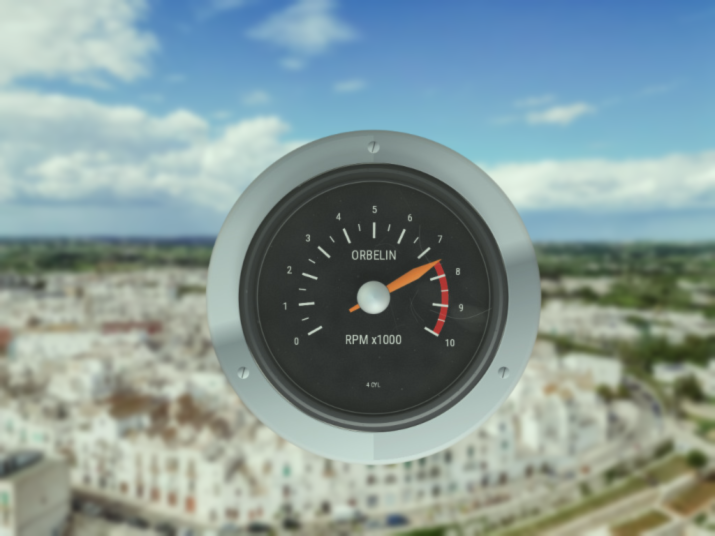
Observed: 7500; rpm
